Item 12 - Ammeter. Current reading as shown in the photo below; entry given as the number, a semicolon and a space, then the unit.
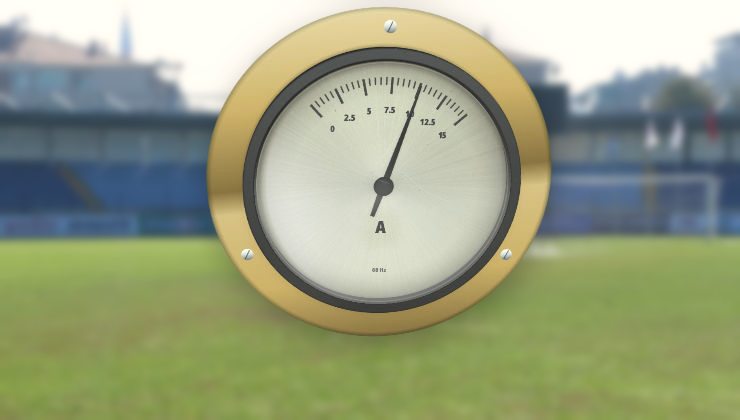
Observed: 10; A
